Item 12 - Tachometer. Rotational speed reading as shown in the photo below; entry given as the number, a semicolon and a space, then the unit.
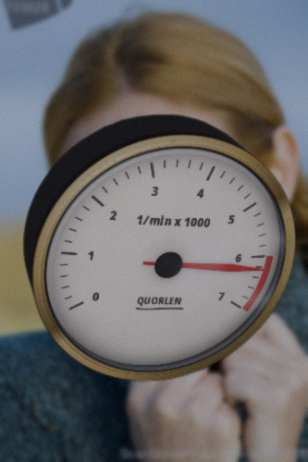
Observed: 6200; rpm
